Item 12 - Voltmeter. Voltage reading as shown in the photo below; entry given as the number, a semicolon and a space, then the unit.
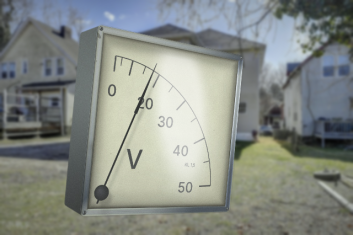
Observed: 17.5; V
